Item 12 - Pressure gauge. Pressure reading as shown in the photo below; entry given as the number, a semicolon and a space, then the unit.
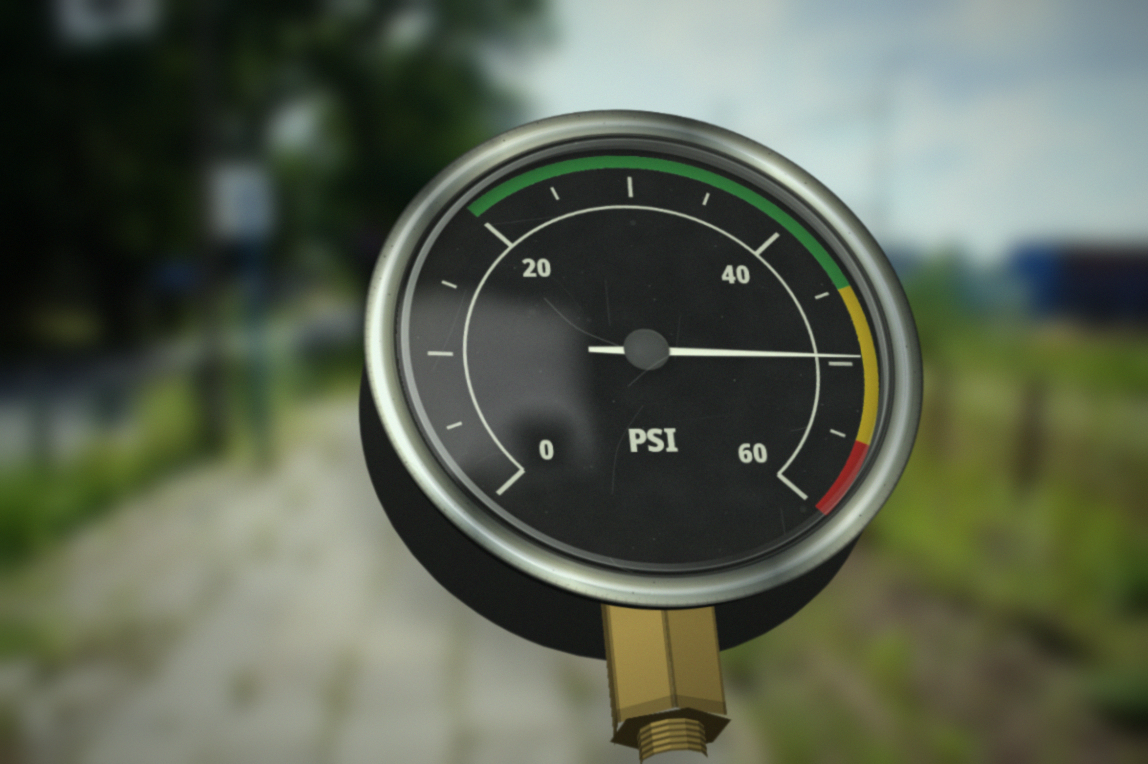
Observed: 50; psi
